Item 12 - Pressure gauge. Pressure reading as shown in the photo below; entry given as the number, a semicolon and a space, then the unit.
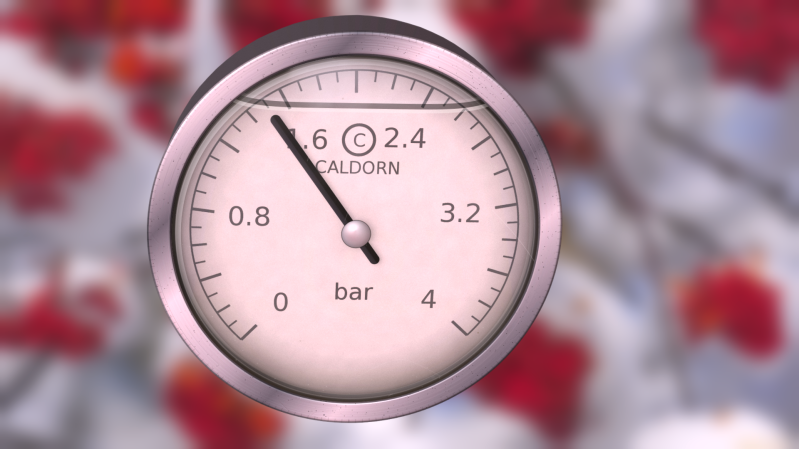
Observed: 1.5; bar
